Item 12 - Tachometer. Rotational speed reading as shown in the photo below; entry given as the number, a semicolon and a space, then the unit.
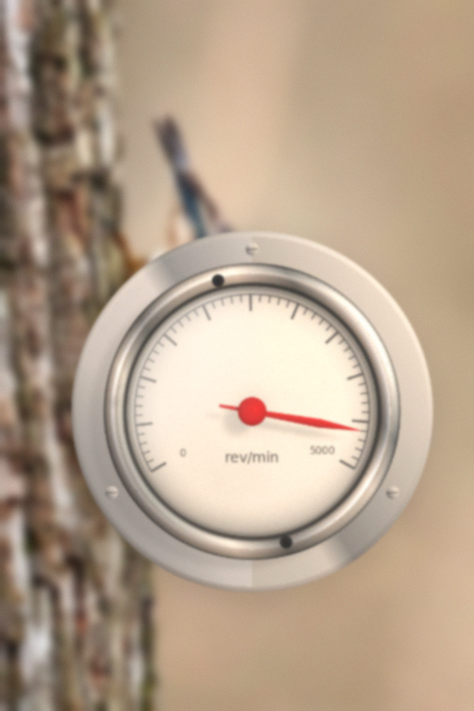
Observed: 4600; rpm
